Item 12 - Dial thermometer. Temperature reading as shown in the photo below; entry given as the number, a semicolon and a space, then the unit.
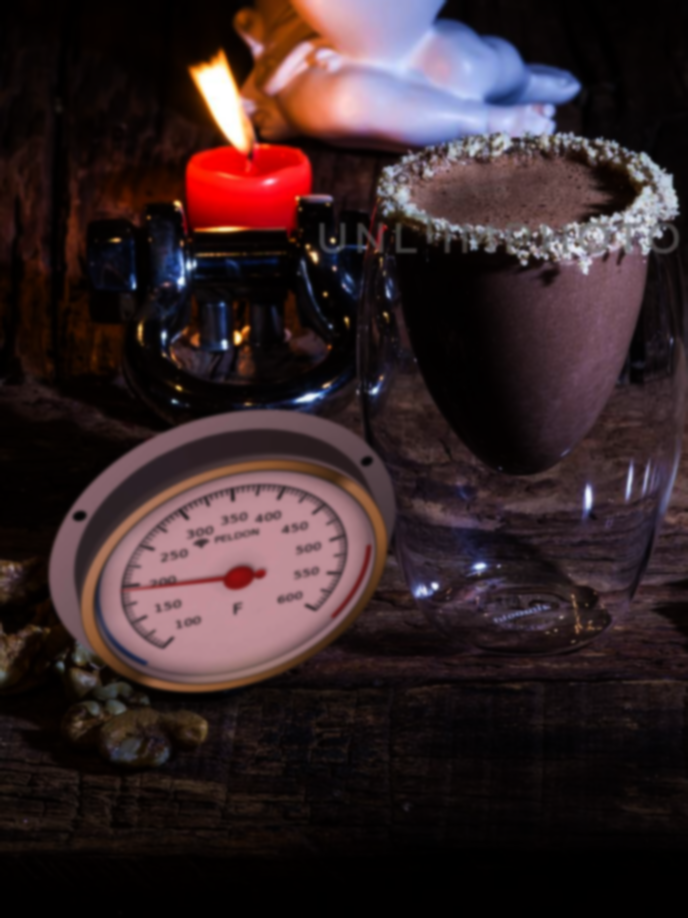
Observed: 200; °F
